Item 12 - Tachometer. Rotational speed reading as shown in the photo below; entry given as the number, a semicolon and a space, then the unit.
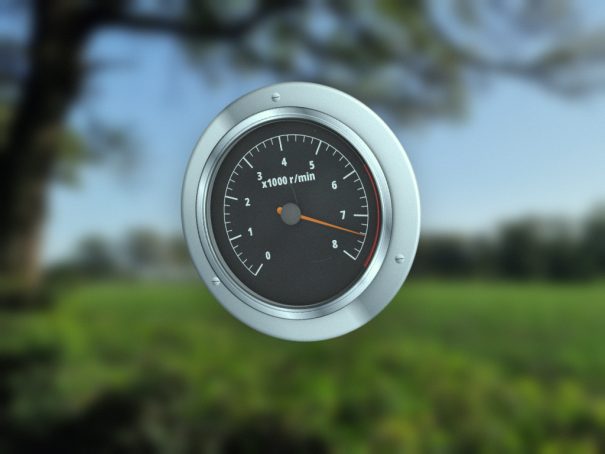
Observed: 7400; rpm
